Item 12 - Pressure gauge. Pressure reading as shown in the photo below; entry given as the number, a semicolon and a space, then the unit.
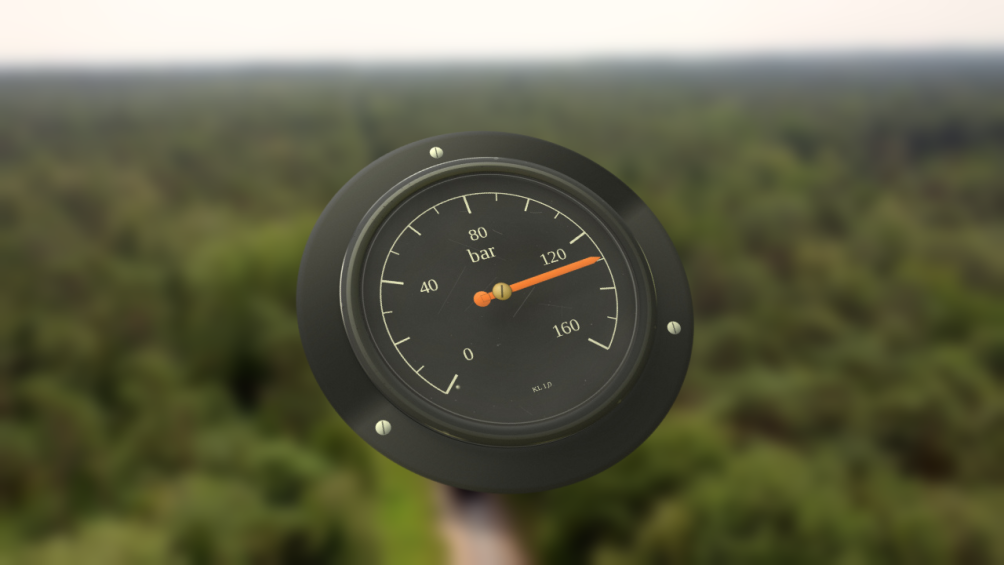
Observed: 130; bar
